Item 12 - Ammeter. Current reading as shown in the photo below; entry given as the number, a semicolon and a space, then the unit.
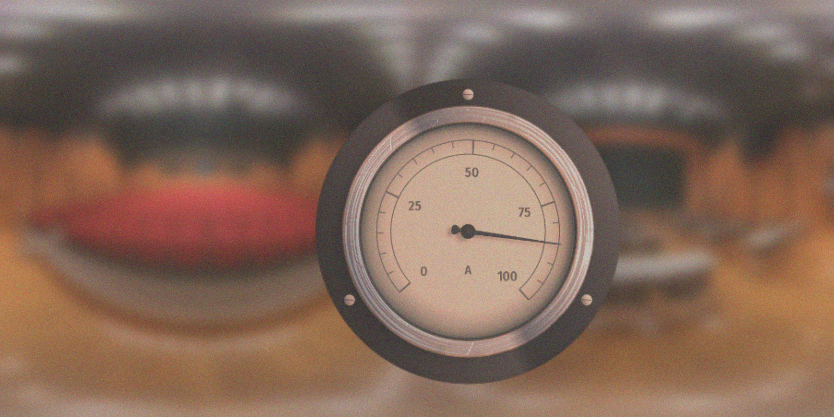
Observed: 85; A
